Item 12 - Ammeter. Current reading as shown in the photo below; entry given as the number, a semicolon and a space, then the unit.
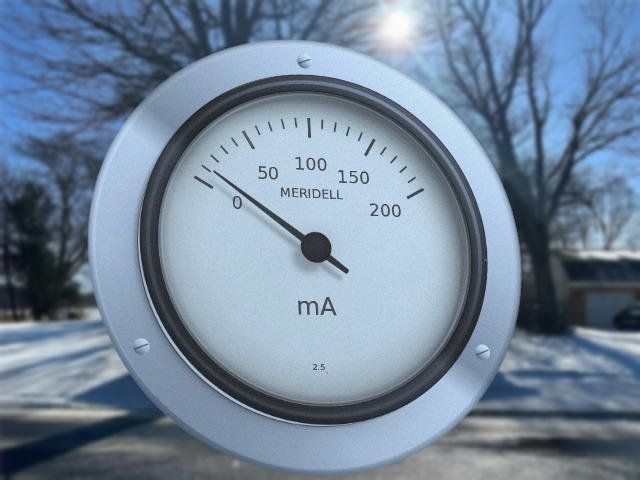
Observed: 10; mA
